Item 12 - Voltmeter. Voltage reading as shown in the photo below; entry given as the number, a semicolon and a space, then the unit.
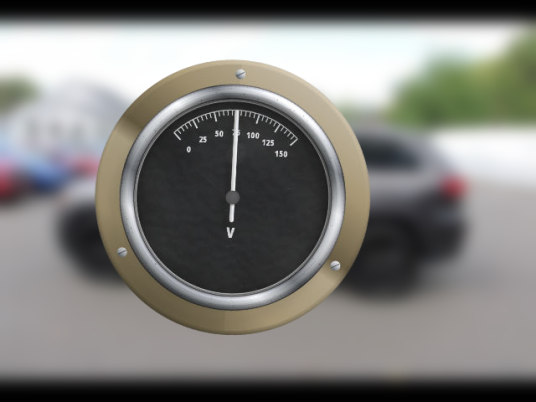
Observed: 75; V
